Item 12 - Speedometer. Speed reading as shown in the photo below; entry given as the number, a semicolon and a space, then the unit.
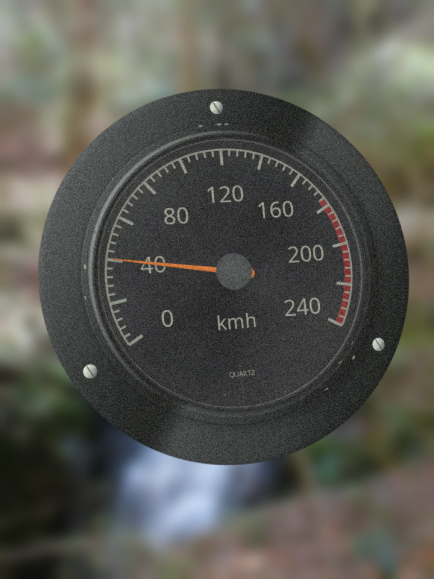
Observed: 40; km/h
